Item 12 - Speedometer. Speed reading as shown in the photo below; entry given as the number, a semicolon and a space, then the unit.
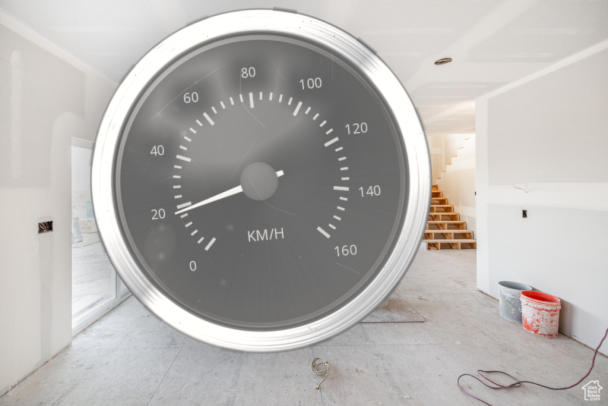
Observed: 18; km/h
